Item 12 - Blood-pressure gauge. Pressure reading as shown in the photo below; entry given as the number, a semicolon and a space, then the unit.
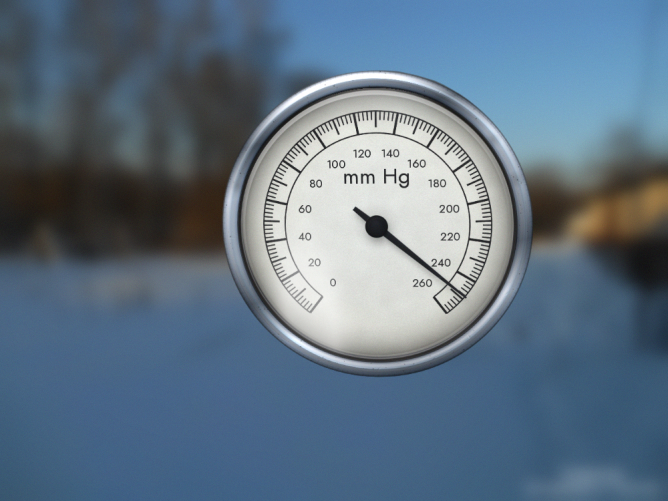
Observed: 248; mmHg
